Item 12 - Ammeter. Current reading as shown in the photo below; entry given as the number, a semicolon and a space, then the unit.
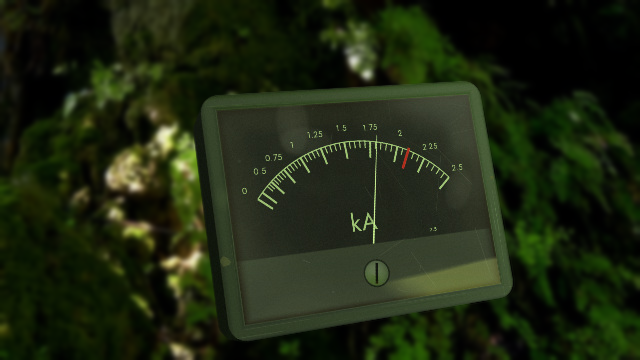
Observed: 1.8; kA
